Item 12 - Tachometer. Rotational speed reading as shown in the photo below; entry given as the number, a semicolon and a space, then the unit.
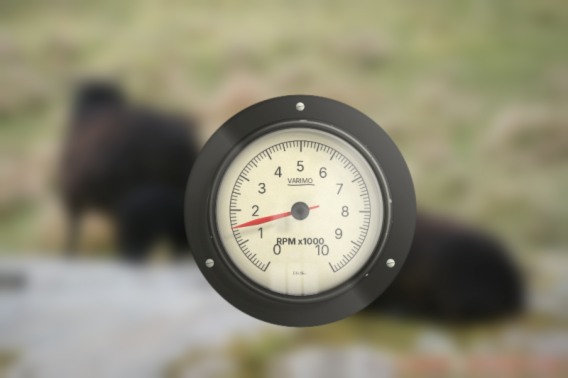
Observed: 1500; rpm
